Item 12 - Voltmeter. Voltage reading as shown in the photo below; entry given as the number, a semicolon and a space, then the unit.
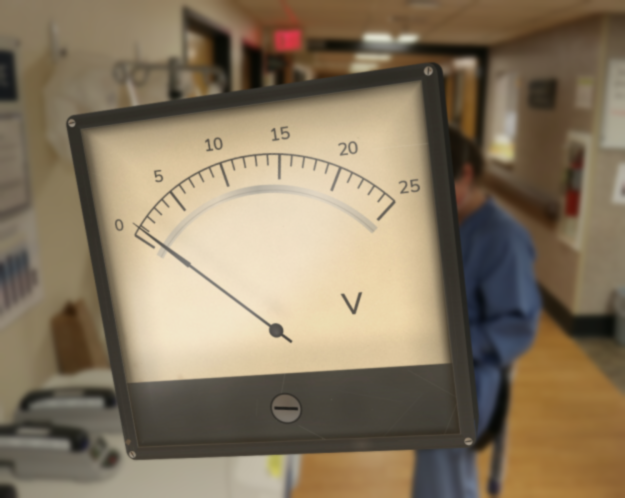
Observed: 1; V
